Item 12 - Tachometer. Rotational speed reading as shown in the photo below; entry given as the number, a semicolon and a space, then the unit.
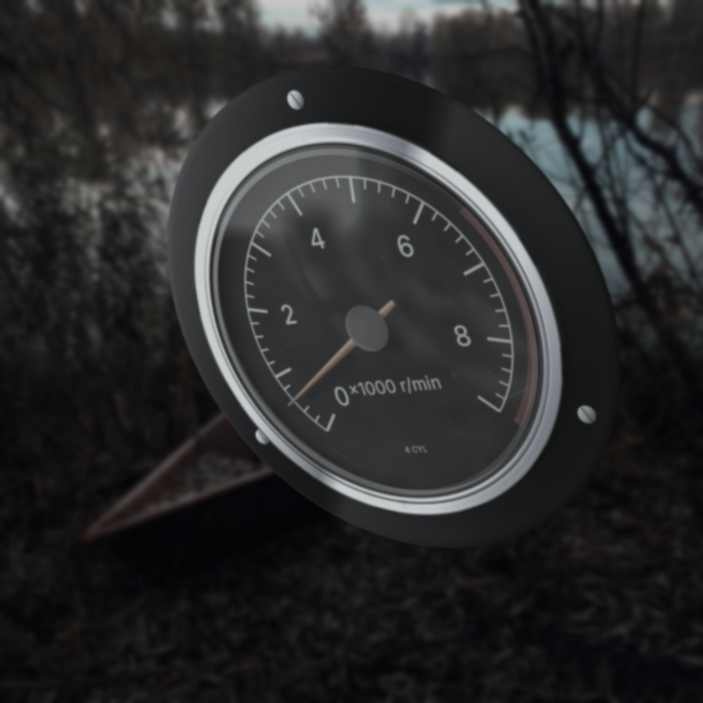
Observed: 600; rpm
